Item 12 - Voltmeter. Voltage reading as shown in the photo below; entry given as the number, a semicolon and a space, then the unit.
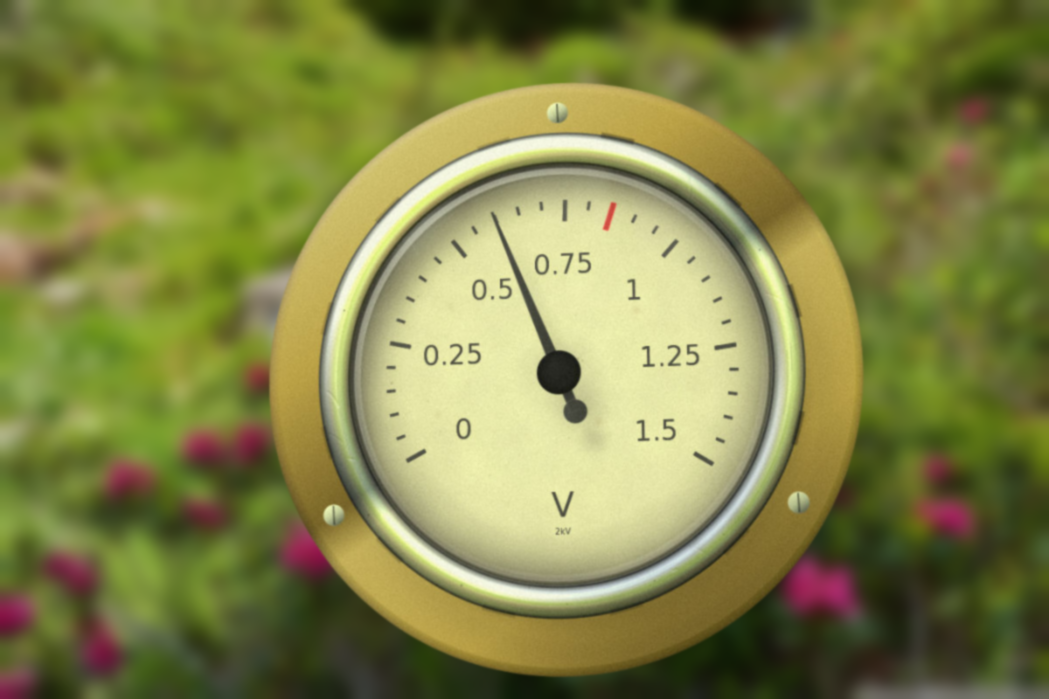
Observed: 0.6; V
